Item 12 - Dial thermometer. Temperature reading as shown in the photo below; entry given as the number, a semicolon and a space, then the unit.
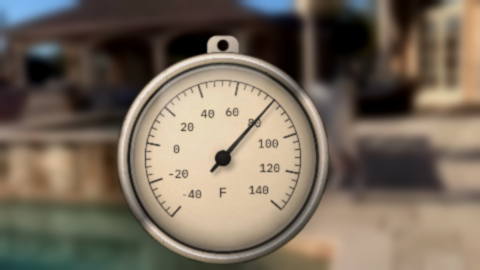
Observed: 80; °F
